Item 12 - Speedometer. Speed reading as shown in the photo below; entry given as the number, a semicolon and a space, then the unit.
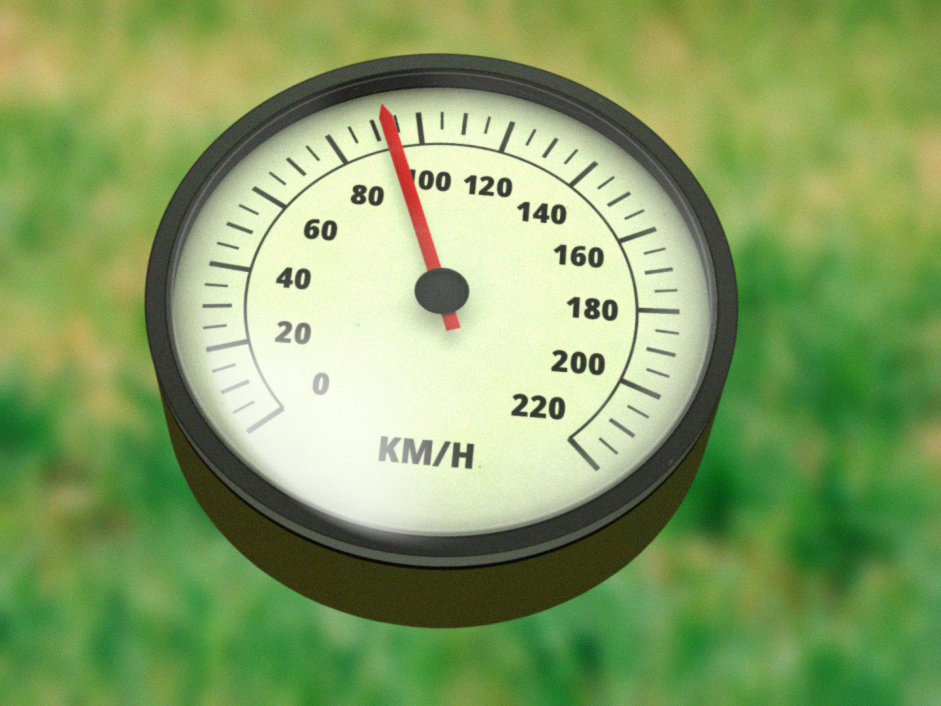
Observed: 92.5; km/h
